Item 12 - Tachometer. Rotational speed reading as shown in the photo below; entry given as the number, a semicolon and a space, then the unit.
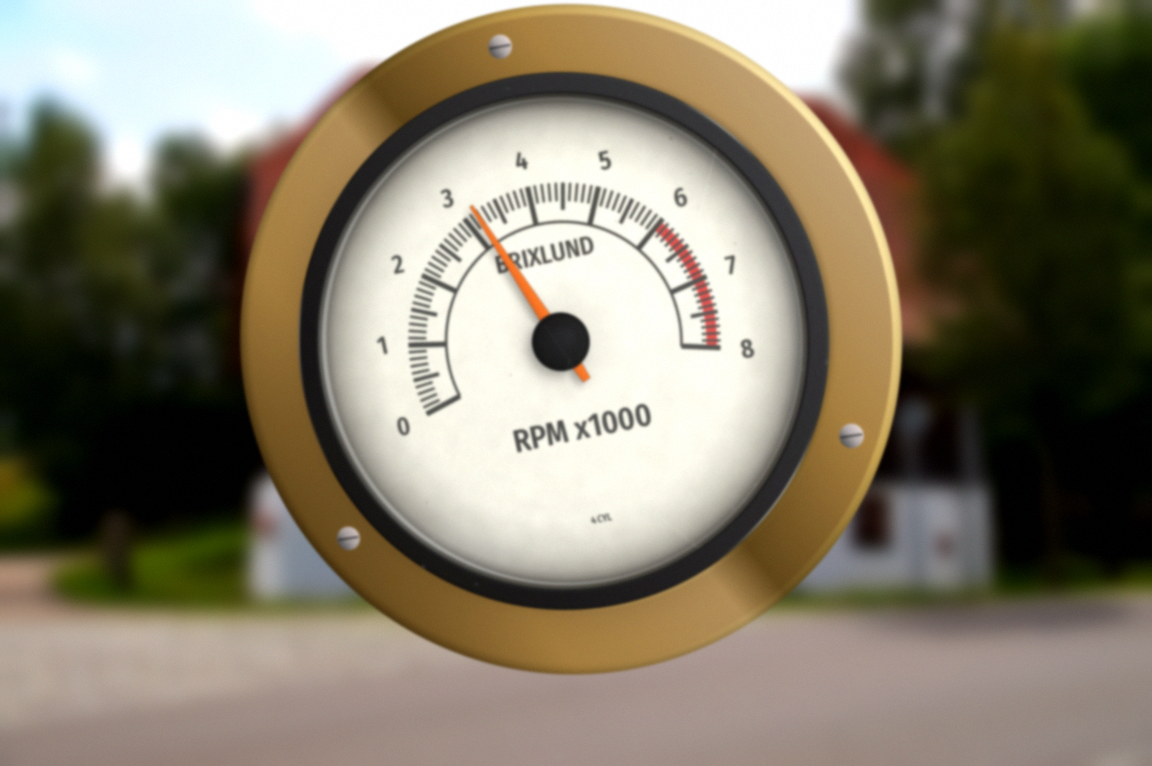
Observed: 3200; rpm
